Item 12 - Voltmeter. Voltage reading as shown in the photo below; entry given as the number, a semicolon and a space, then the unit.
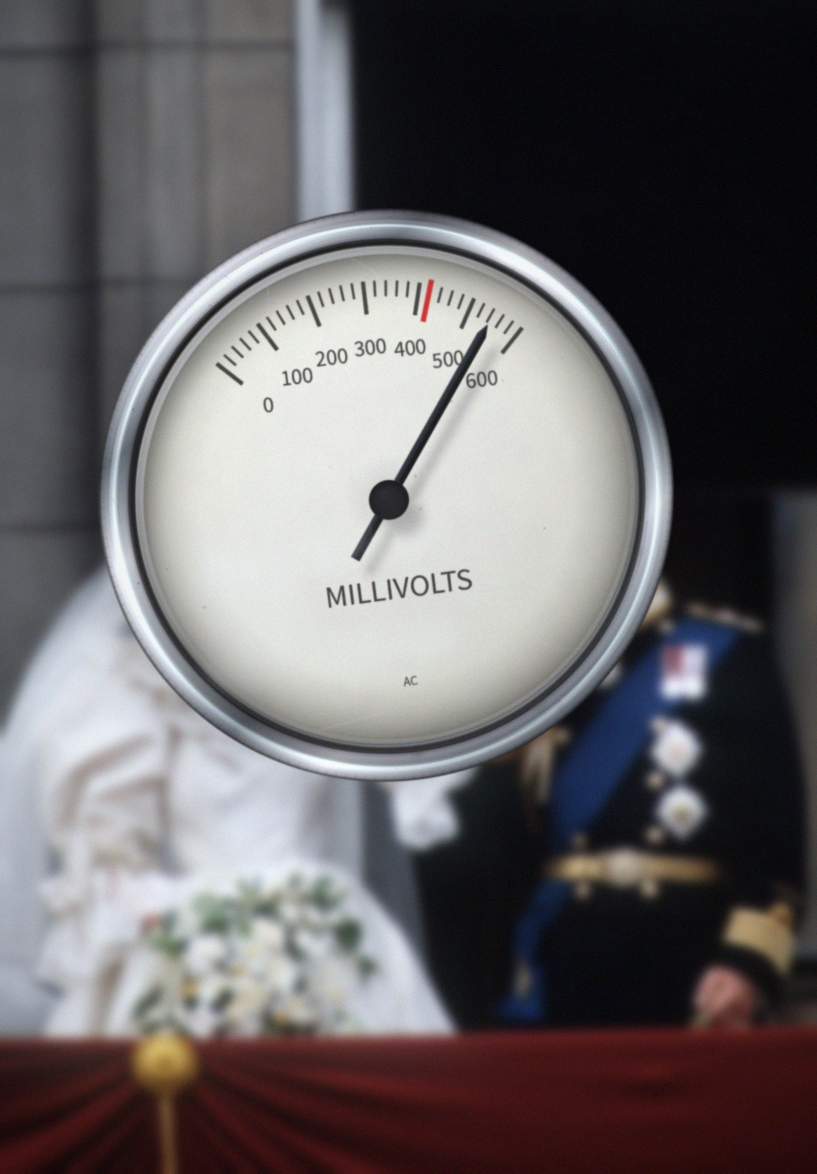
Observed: 540; mV
